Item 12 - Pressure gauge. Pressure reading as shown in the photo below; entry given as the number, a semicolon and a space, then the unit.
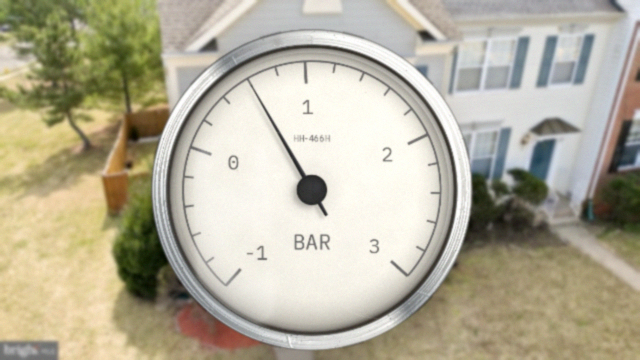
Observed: 0.6; bar
